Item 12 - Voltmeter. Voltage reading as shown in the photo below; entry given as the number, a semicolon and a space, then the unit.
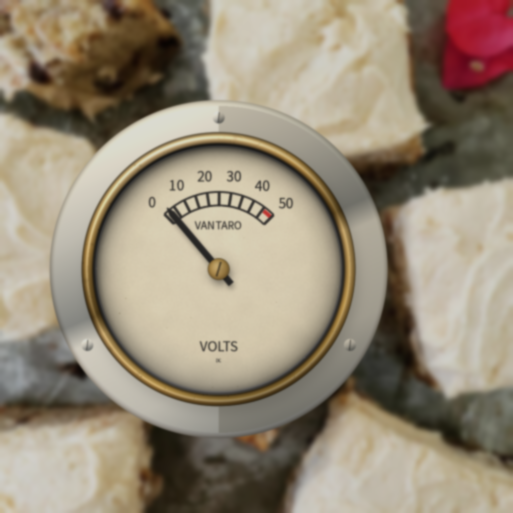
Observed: 2.5; V
